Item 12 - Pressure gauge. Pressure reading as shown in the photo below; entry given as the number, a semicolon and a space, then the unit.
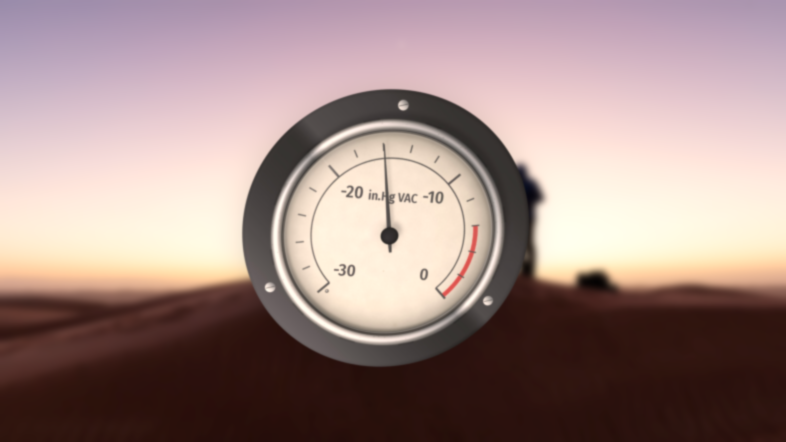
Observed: -16; inHg
